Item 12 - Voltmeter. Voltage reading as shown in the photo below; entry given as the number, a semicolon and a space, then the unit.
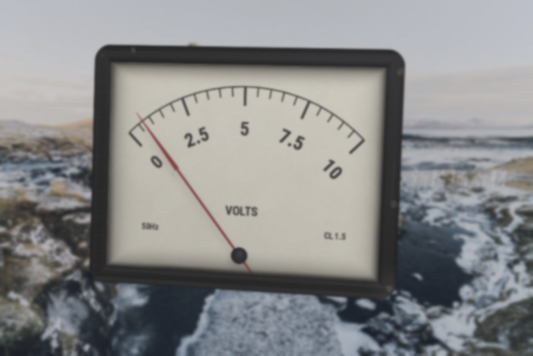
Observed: 0.75; V
